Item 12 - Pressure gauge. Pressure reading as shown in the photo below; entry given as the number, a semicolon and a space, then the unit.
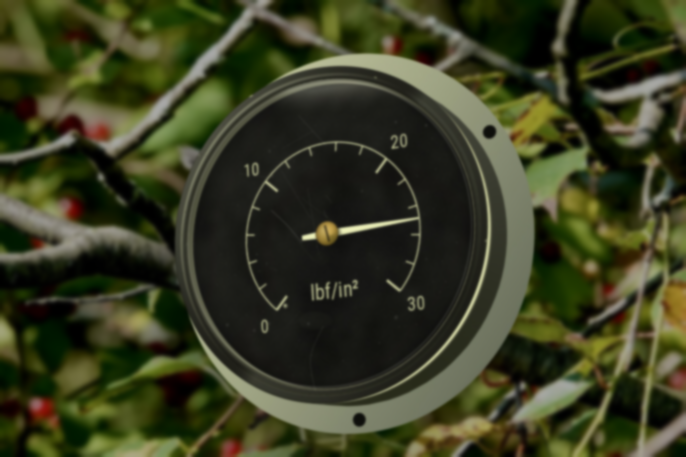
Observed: 25; psi
